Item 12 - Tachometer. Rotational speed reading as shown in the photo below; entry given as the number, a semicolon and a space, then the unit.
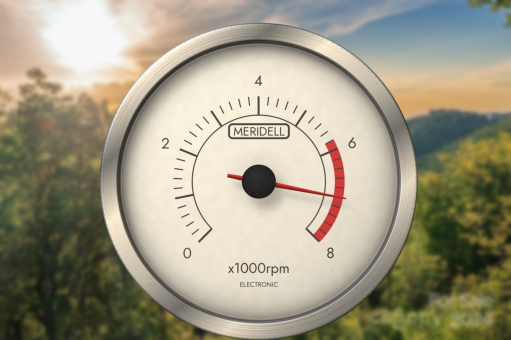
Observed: 7000; rpm
